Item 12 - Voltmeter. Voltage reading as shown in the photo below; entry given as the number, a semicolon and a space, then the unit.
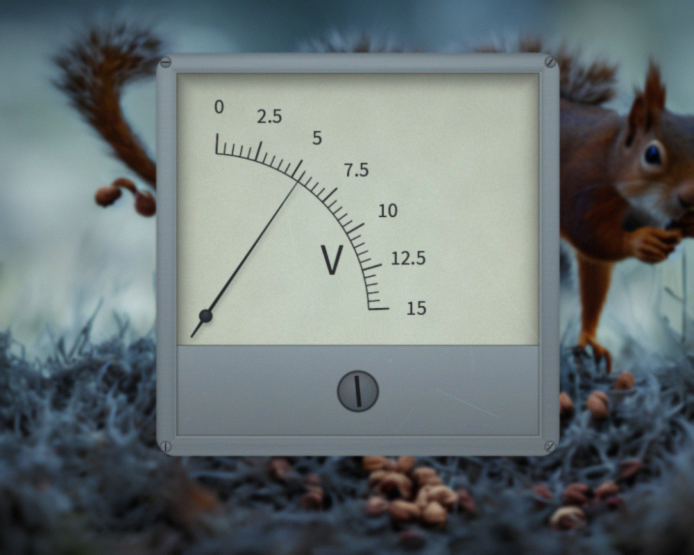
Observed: 5.5; V
